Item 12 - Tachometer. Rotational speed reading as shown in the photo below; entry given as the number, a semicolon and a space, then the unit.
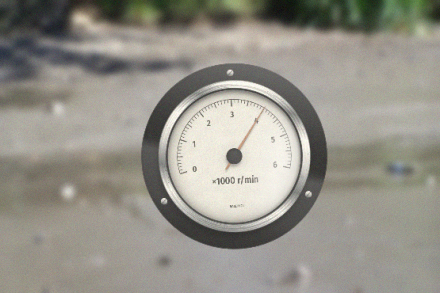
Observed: 4000; rpm
